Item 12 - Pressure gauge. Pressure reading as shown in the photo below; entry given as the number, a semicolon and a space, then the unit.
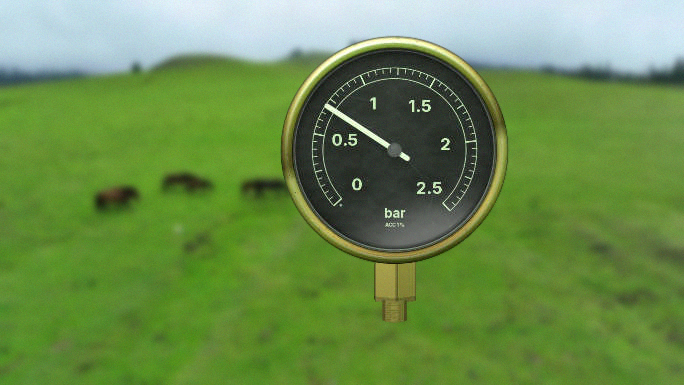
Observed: 0.7; bar
